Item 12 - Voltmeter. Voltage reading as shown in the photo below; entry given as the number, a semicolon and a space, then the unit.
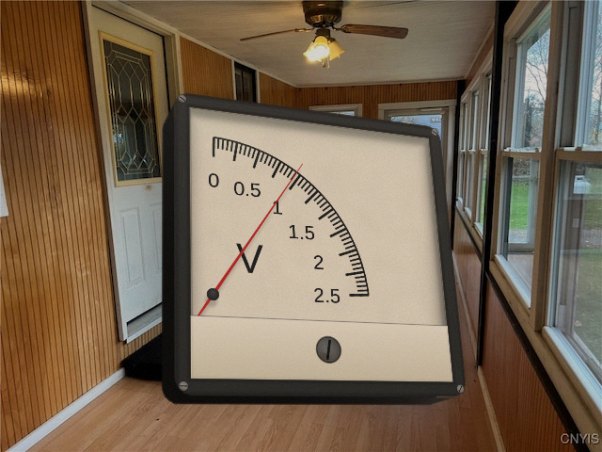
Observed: 0.95; V
